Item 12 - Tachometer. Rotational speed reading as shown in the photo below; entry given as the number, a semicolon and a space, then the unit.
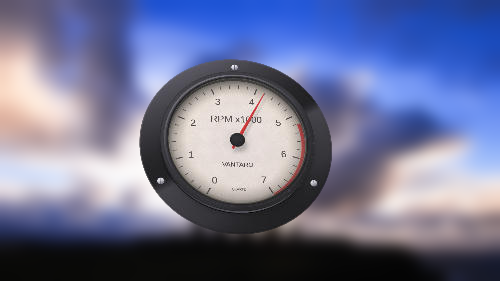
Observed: 4200; rpm
